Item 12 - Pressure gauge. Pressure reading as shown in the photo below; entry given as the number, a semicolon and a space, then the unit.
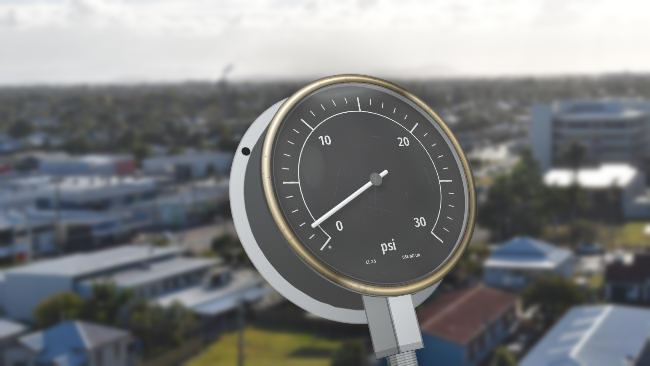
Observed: 1.5; psi
